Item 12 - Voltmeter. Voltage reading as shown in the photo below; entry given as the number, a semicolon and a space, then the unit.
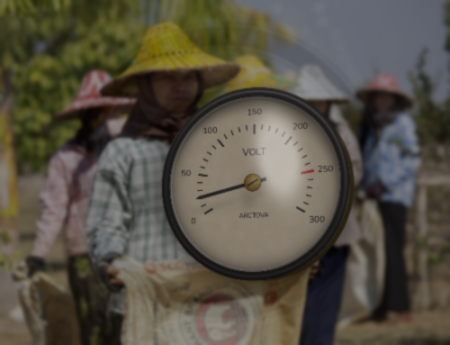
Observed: 20; V
